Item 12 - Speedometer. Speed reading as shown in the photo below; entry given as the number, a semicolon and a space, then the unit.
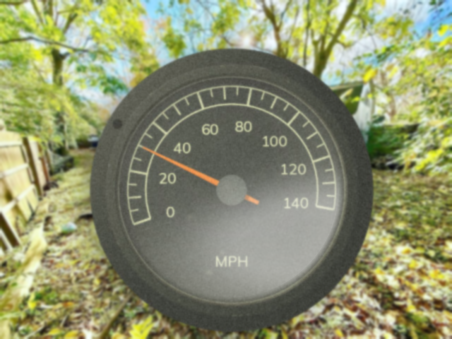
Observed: 30; mph
